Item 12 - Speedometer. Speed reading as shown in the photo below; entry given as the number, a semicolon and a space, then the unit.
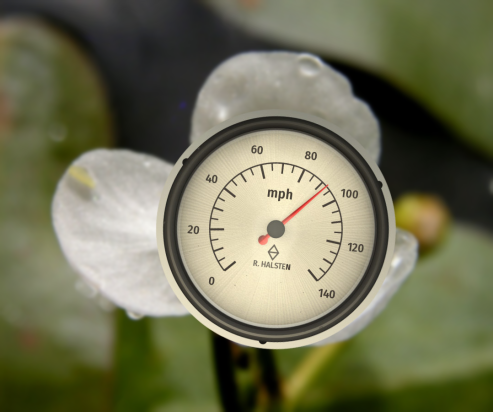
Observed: 92.5; mph
